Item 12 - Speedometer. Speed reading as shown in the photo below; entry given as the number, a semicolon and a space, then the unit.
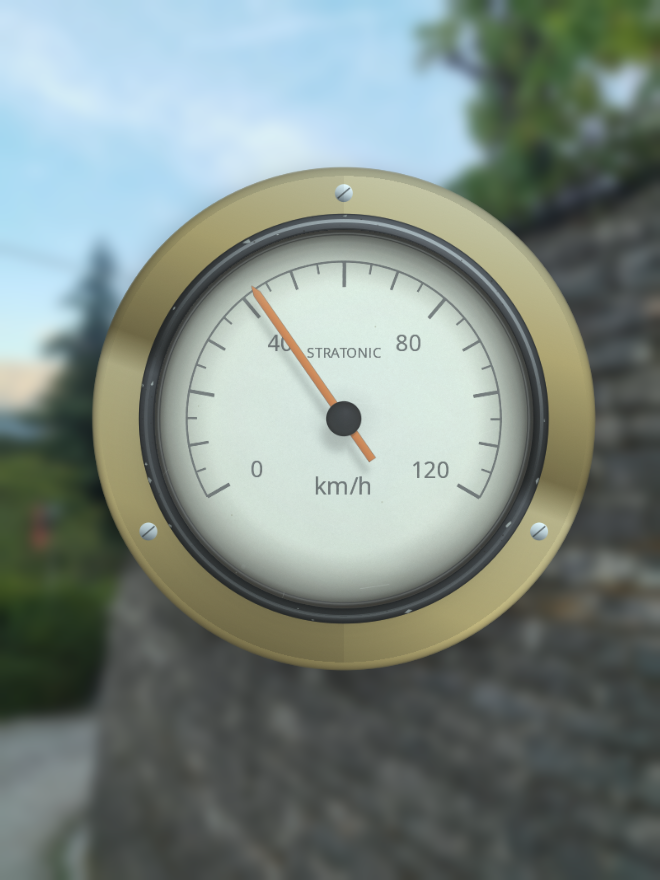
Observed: 42.5; km/h
